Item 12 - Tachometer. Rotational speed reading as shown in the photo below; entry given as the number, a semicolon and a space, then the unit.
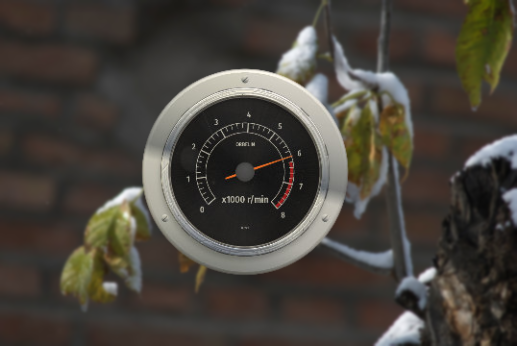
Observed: 6000; rpm
